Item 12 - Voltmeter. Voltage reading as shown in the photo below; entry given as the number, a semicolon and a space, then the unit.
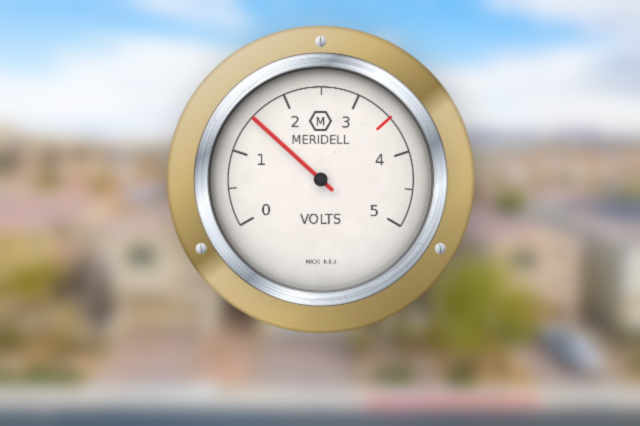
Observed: 1.5; V
